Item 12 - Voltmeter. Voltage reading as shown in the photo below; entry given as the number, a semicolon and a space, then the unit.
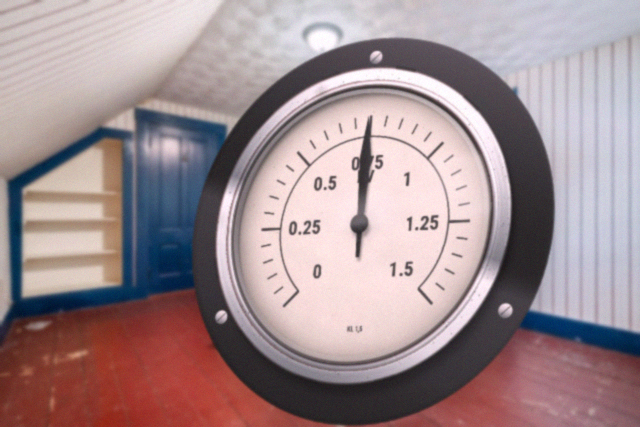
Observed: 0.75; kV
